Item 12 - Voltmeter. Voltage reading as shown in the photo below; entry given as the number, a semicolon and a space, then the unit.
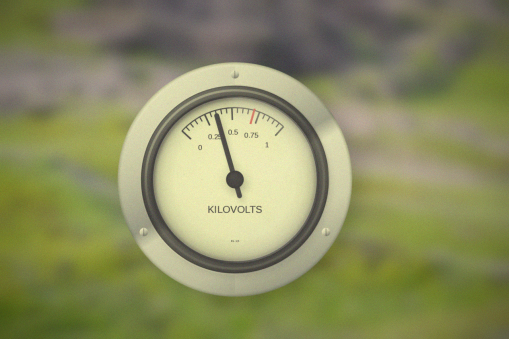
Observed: 0.35; kV
